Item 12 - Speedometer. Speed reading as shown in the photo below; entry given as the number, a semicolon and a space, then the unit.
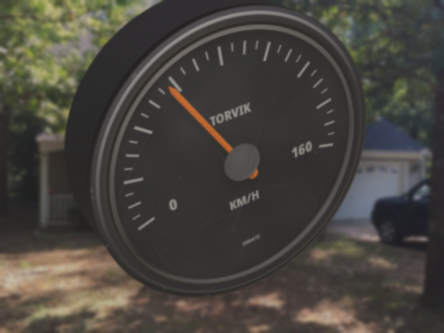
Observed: 57.5; km/h
